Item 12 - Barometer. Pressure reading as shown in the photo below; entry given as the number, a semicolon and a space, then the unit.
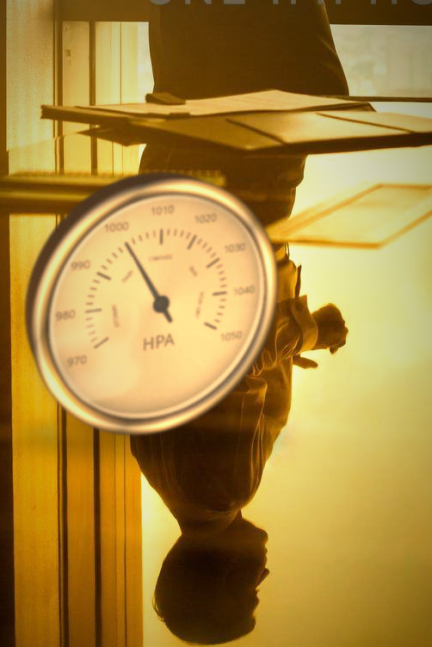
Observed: 1000; hPa
